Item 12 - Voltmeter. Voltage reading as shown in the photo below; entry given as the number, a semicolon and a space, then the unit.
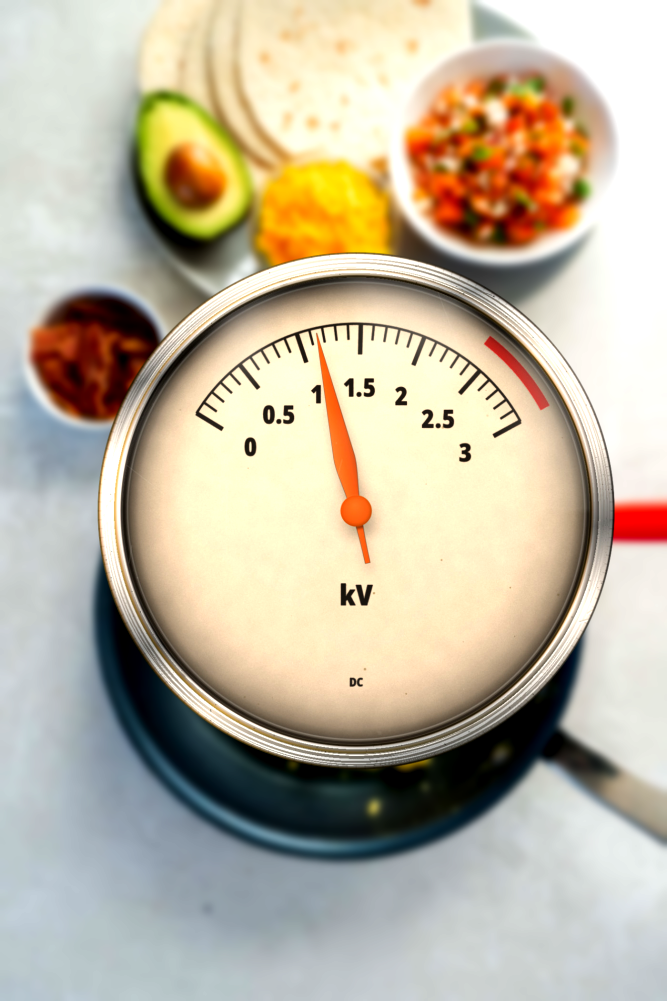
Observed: 1.15; kV
